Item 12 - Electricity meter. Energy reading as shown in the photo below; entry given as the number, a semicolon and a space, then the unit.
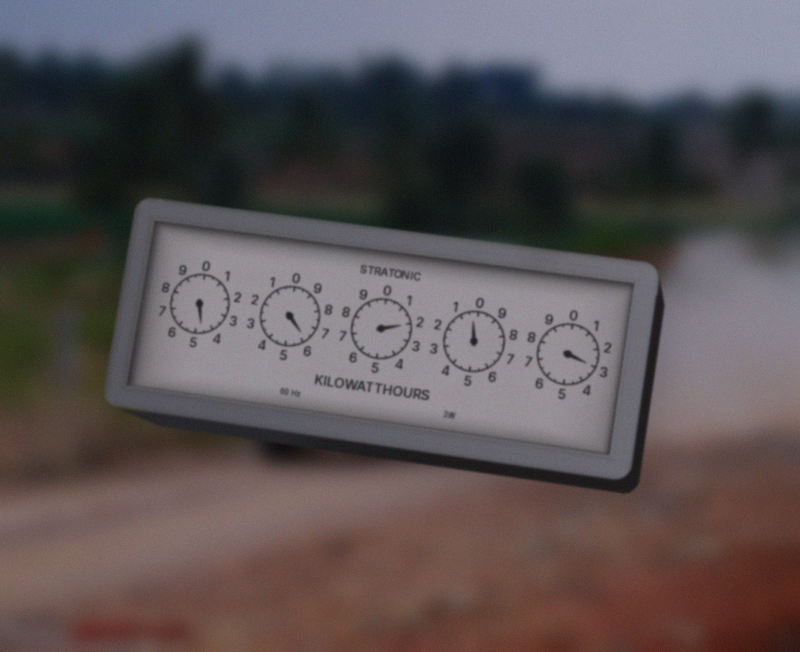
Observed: 46203; kWh
